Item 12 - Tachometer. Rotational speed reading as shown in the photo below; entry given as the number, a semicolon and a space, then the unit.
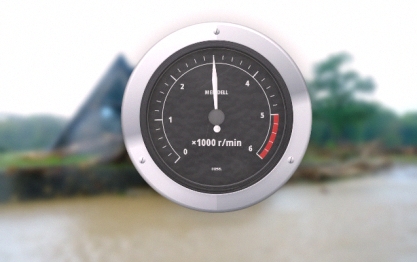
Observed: 3000; rpm
